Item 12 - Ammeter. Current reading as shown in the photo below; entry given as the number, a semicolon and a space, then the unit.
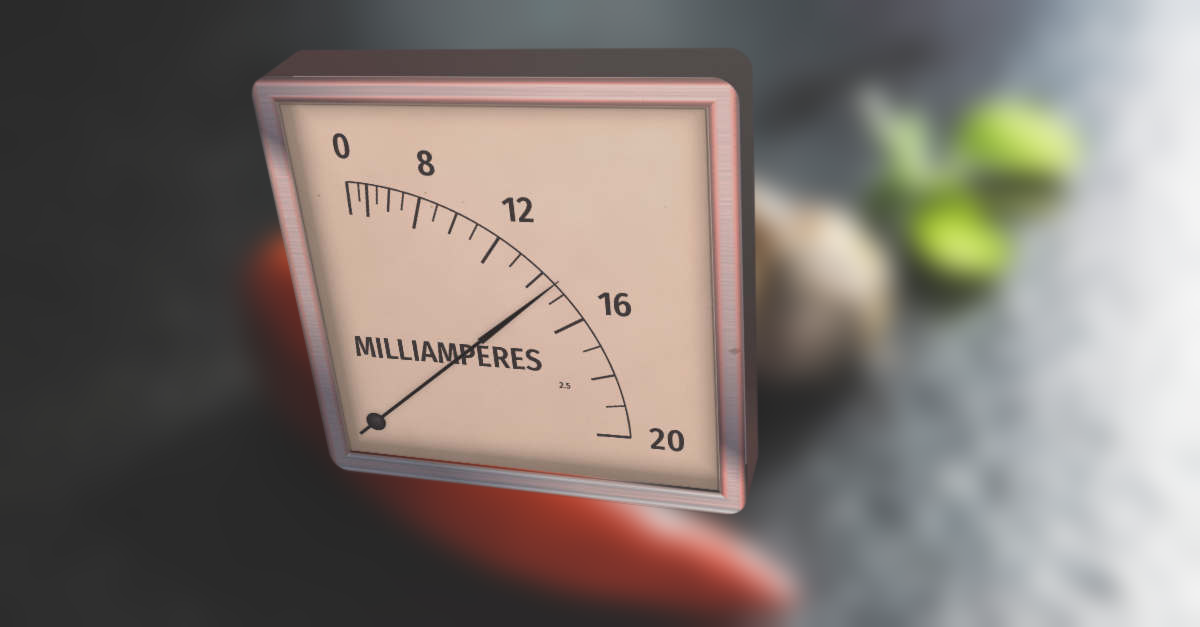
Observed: 14.5; mA
